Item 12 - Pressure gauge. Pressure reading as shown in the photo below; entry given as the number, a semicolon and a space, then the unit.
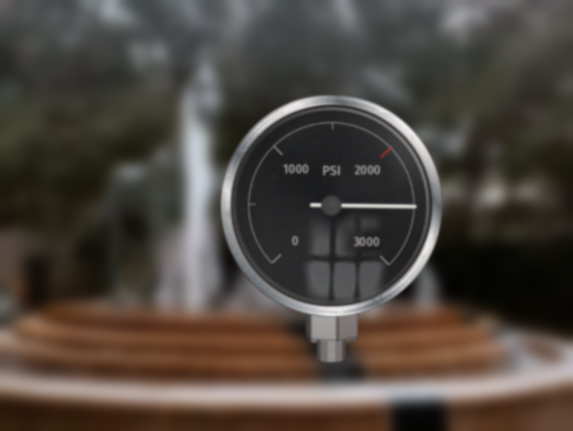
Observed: 2500; psi
